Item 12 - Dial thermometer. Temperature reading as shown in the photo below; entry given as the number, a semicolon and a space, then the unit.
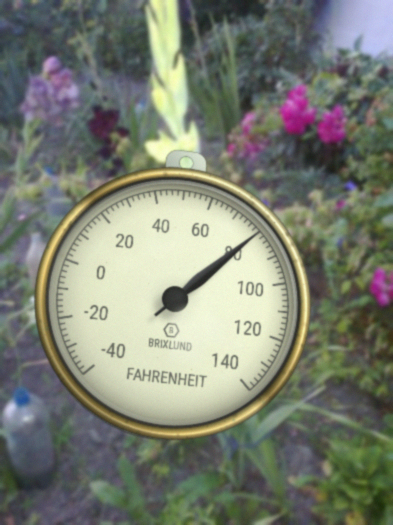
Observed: 80; °F
